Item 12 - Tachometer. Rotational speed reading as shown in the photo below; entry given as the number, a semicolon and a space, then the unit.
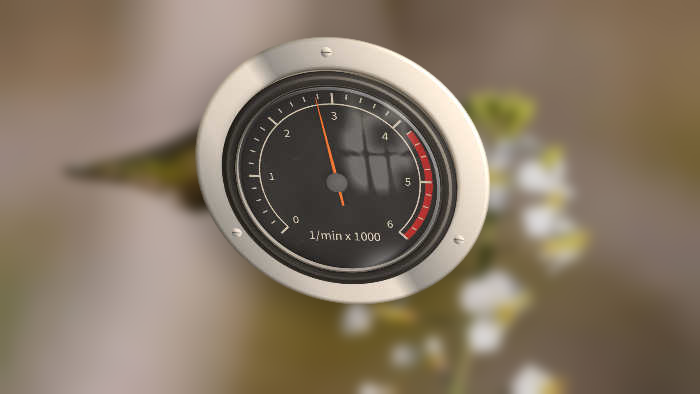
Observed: 2800; rpm
